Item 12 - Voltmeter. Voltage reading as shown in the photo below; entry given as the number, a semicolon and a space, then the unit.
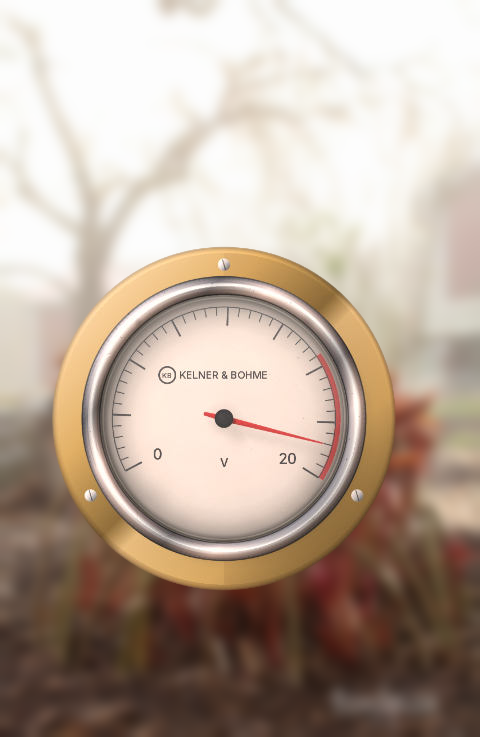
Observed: 18.5; V
